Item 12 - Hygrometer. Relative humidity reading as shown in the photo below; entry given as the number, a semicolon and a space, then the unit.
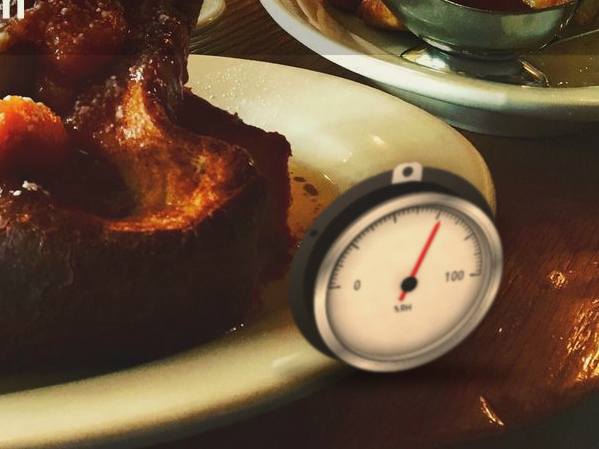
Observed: 60; %
